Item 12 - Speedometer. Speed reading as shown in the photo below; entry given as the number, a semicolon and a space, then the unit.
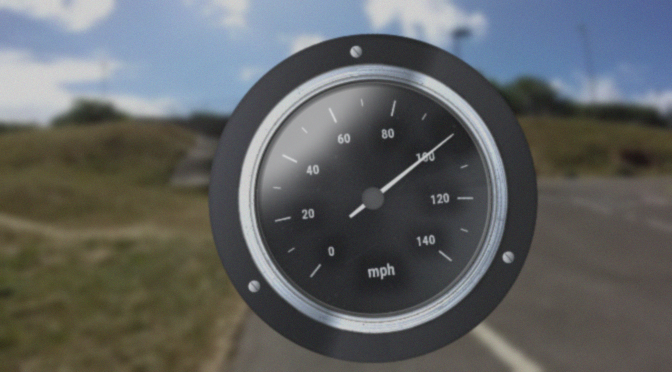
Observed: 100; mph
